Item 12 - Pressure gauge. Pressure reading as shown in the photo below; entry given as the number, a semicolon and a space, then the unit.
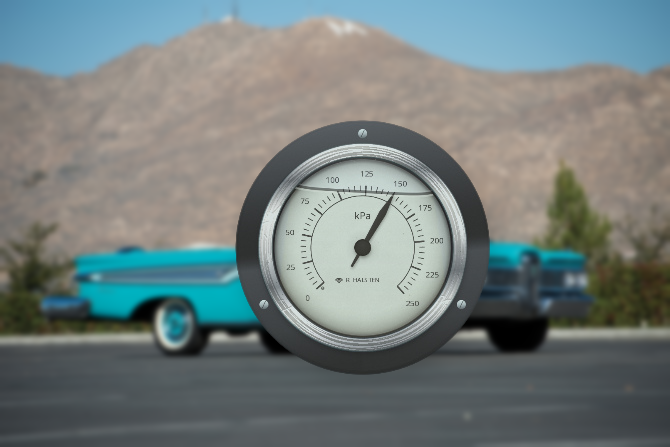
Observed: 150; kPa
